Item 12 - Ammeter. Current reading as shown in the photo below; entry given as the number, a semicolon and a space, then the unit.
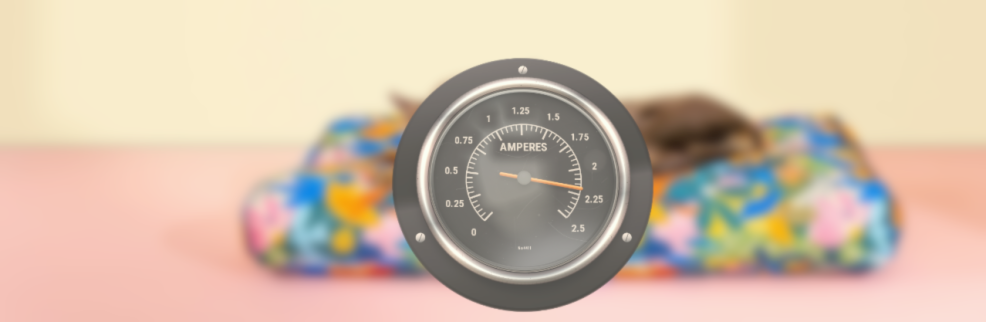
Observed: 2.2; A
